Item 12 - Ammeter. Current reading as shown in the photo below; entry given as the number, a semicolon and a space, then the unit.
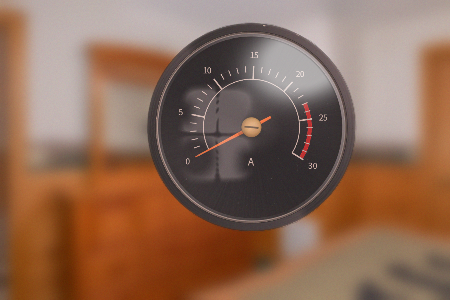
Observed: 0; A
